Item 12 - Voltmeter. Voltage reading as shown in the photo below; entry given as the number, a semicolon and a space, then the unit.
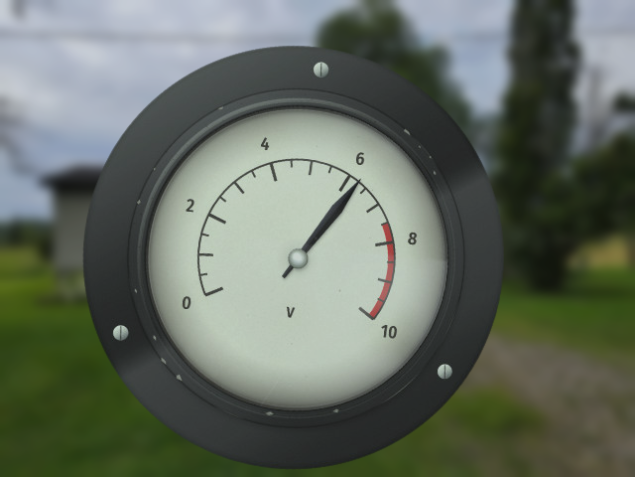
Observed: 6.25; V
